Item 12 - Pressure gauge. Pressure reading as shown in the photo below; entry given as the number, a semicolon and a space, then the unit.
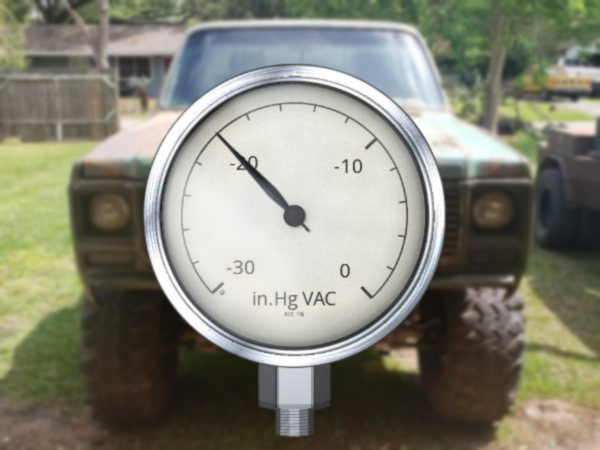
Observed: -20; inHg
